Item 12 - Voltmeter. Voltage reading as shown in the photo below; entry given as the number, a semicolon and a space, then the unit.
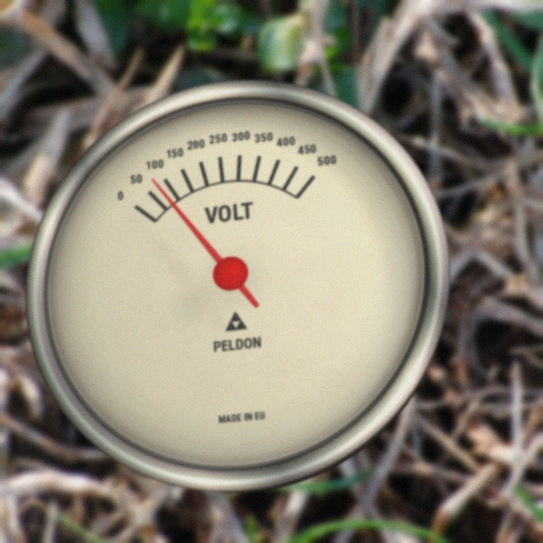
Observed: 75; V
